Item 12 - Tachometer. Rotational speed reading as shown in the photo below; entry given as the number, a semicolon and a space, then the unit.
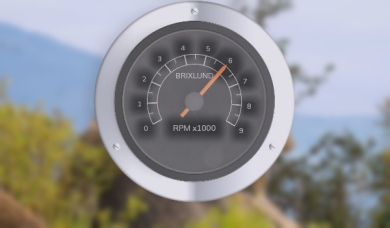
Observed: 6000; rpm
